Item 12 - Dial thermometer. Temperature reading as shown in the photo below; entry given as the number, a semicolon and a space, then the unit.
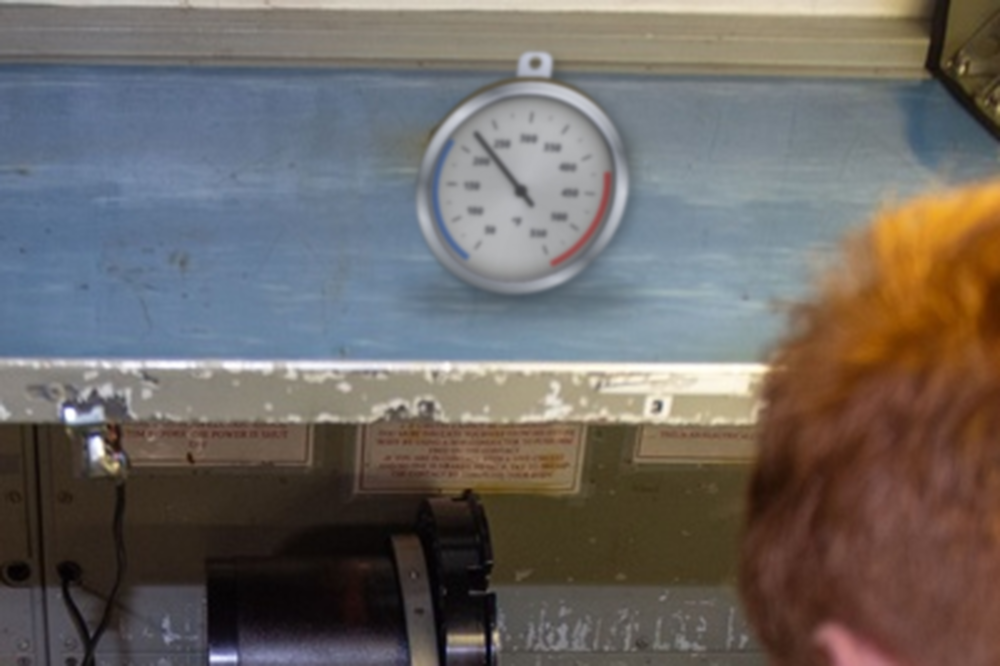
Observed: 225; °F
